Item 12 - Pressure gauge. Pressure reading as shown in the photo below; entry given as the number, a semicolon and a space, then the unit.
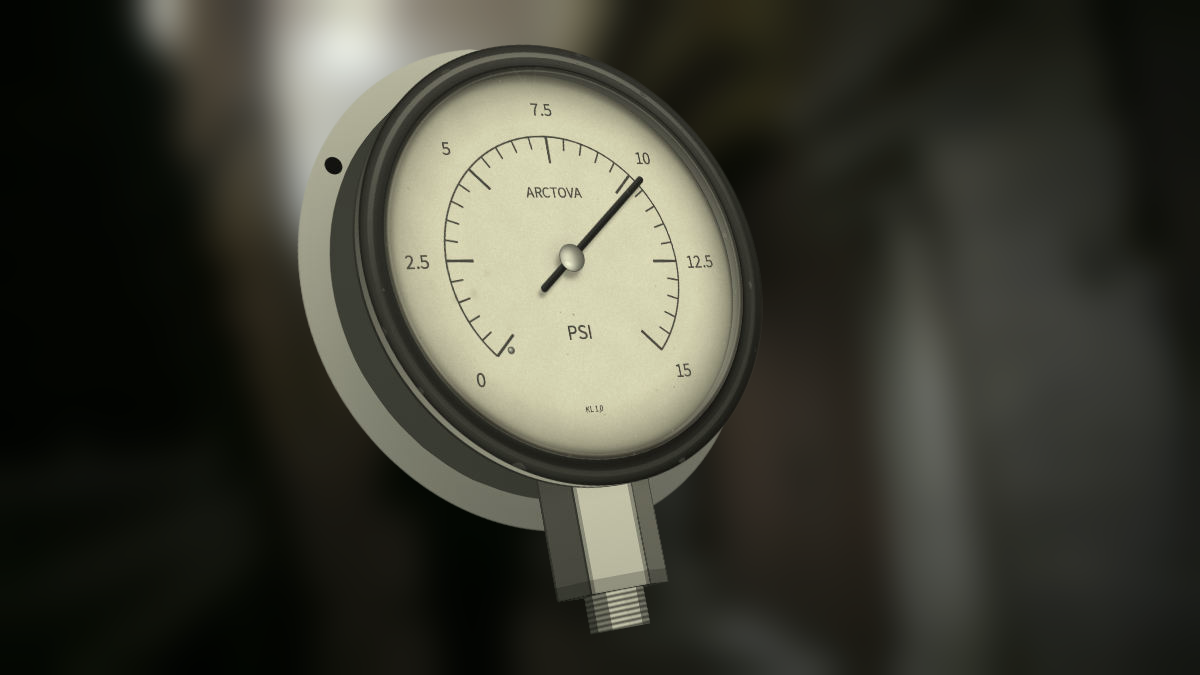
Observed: 10.25; psi
